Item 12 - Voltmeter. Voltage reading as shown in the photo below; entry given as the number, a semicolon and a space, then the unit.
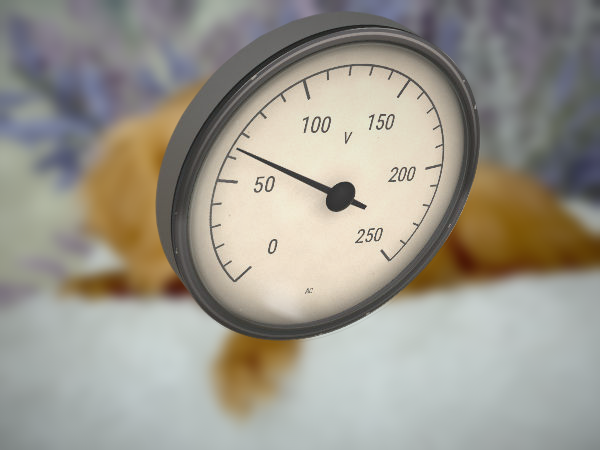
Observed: 65; V
